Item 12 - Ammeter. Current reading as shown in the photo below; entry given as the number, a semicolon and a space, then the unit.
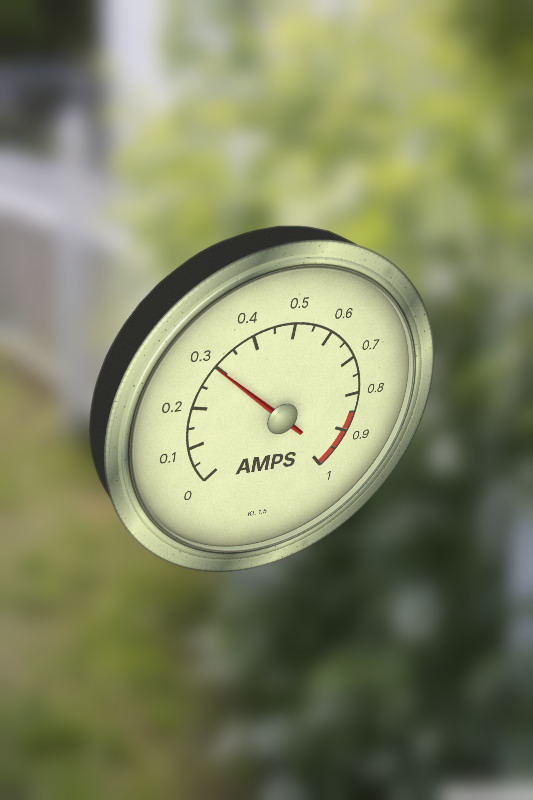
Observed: 0.3; A
